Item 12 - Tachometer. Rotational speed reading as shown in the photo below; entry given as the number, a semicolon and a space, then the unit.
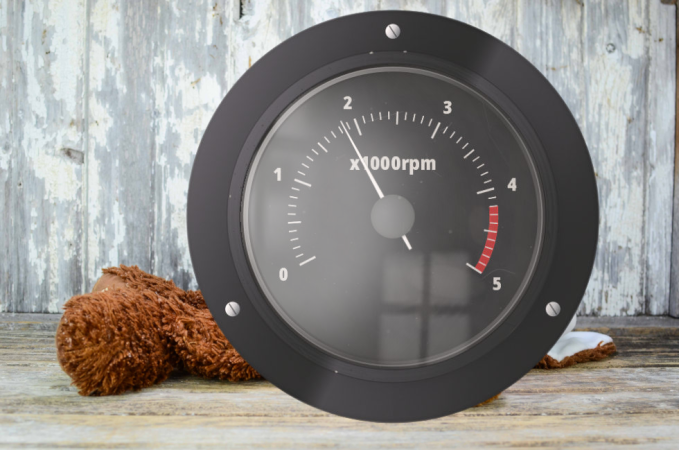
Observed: 1850; rpm
